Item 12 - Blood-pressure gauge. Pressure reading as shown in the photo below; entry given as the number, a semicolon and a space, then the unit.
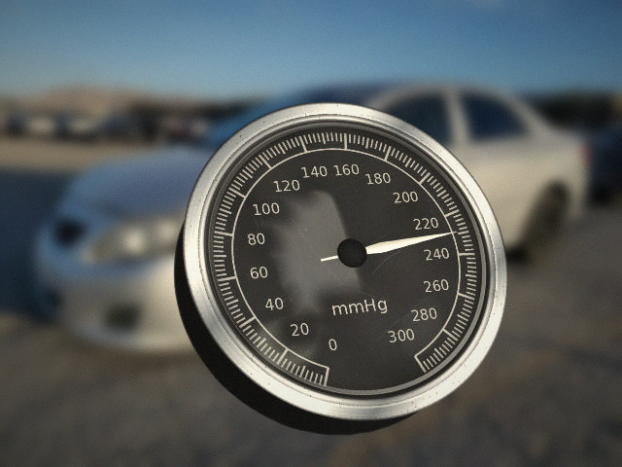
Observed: 230; mmHg
